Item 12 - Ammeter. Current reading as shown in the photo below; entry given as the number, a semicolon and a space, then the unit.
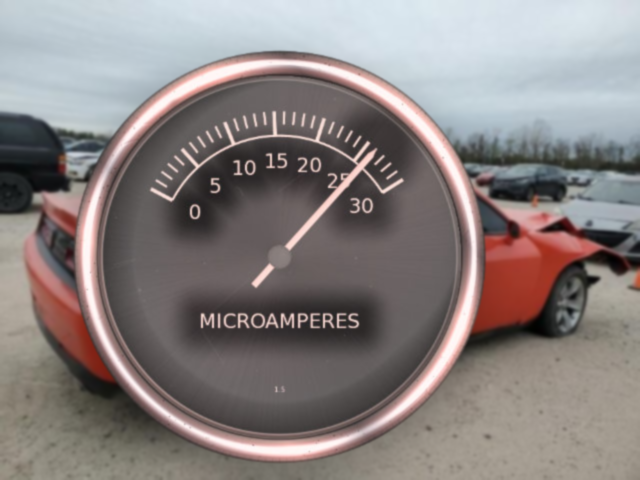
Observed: 26; µA
